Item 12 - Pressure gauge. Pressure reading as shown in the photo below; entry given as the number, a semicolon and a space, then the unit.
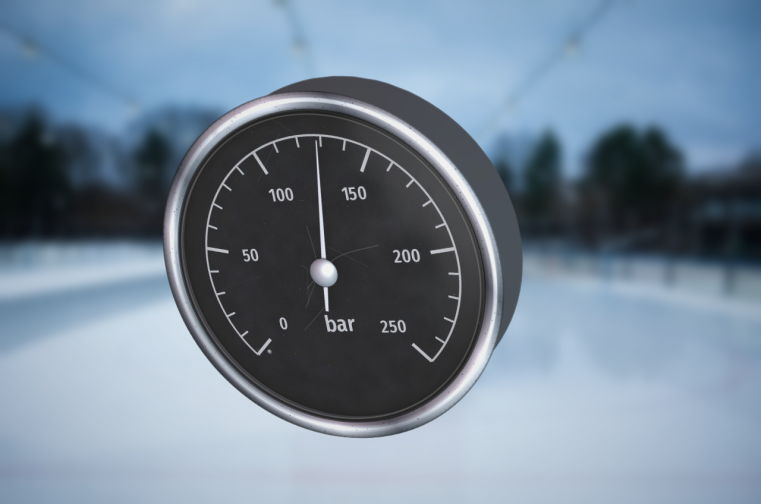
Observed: 130; bar
